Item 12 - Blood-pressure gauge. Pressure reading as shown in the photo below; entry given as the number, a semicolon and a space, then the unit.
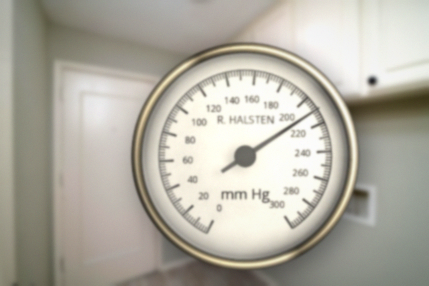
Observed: 210; mmHg
